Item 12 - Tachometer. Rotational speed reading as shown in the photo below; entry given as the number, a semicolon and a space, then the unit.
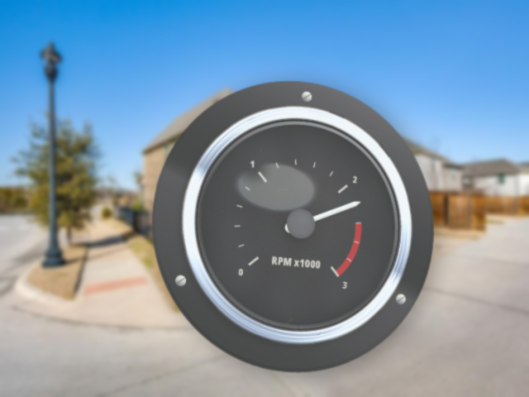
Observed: 2200; rpm
